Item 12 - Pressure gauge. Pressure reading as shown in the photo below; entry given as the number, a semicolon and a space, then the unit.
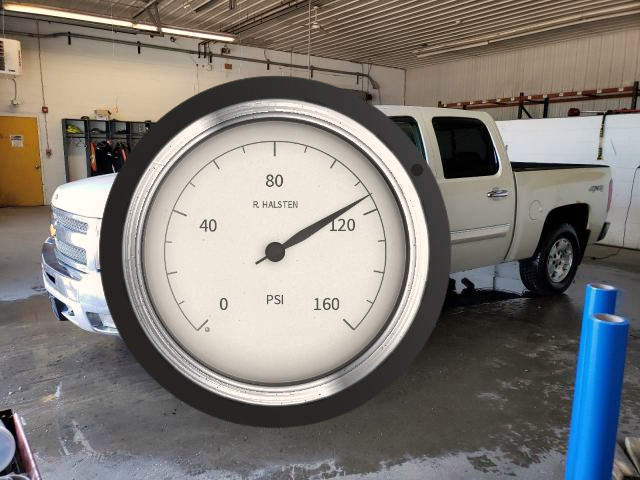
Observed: 115; psi
